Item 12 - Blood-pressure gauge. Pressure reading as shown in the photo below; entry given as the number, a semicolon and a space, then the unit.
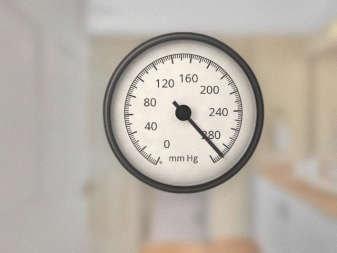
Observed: 290; mmHg
